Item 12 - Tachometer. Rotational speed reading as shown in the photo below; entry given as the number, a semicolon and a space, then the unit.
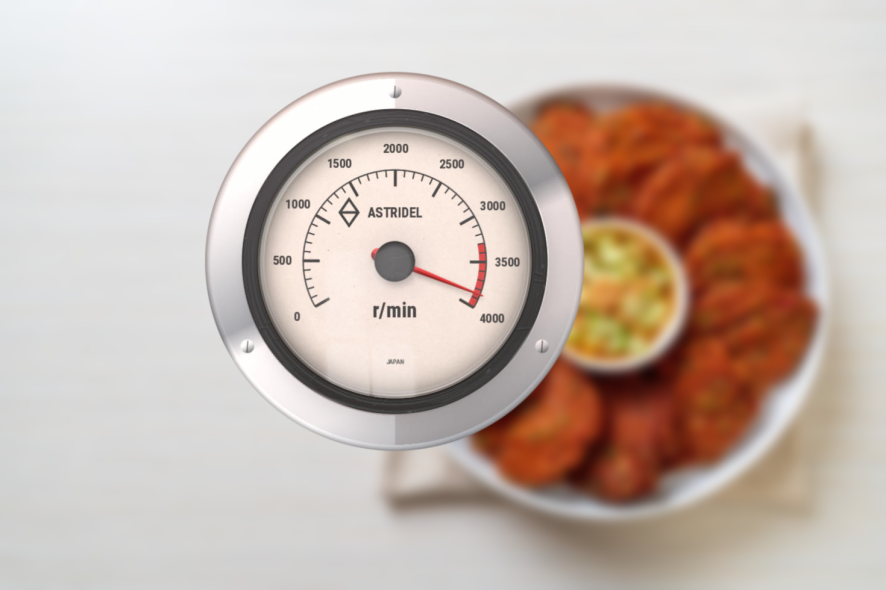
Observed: 3850; rpm
